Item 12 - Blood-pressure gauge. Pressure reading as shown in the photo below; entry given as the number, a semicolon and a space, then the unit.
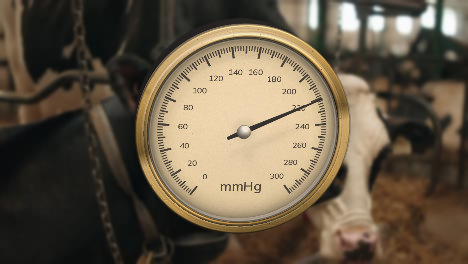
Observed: 220; mmHg
